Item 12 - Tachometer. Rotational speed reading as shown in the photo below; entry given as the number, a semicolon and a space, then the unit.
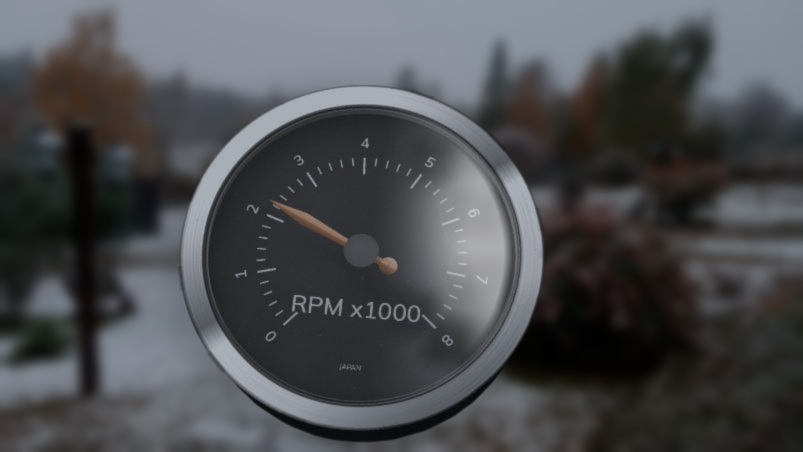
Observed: 2200; rpm
